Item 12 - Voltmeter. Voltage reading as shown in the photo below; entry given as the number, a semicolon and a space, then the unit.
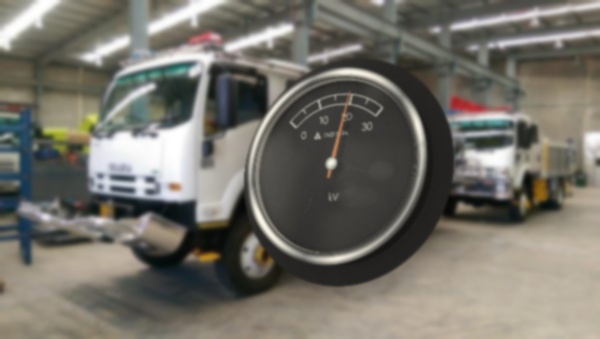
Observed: 20; kV
